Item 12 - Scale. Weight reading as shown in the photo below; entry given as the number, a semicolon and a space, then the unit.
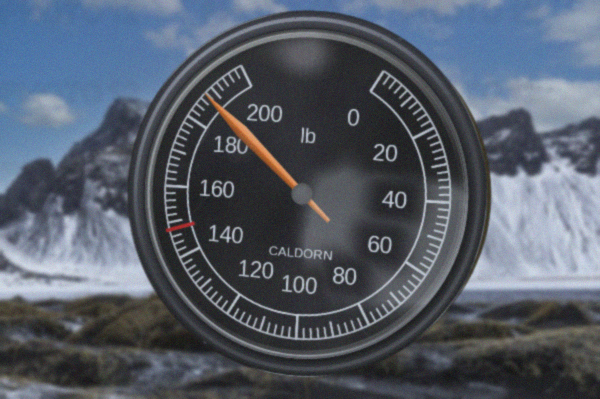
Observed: 188; lb
